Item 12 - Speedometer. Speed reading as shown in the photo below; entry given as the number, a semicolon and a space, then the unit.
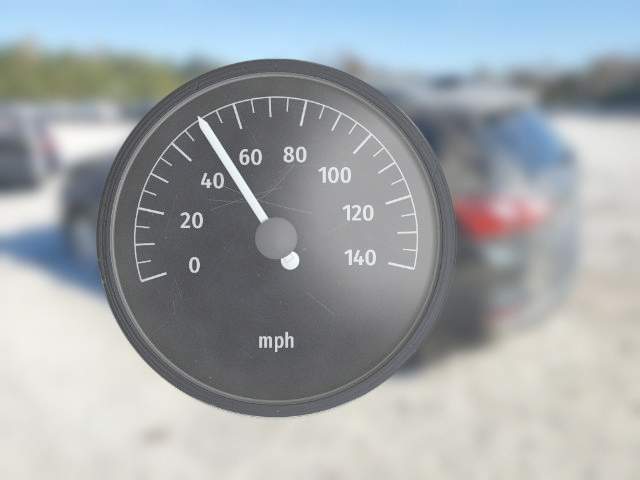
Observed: 50; mph
